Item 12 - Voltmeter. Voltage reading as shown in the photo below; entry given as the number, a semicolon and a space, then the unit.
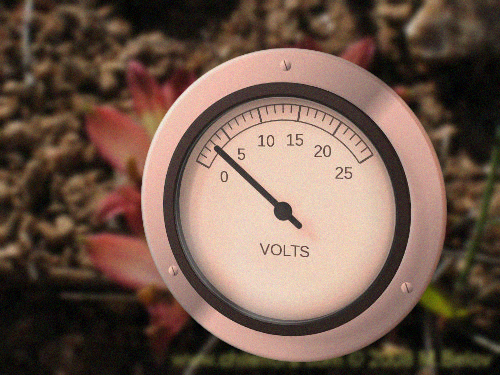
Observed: 3; V
